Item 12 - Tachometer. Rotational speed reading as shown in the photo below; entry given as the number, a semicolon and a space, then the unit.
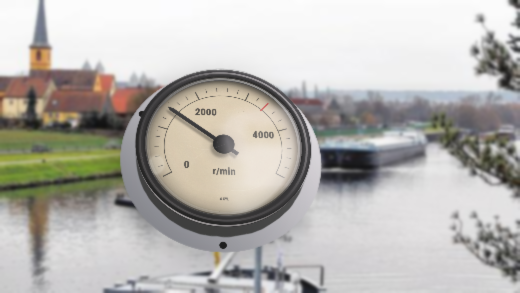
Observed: 1400; rpm
